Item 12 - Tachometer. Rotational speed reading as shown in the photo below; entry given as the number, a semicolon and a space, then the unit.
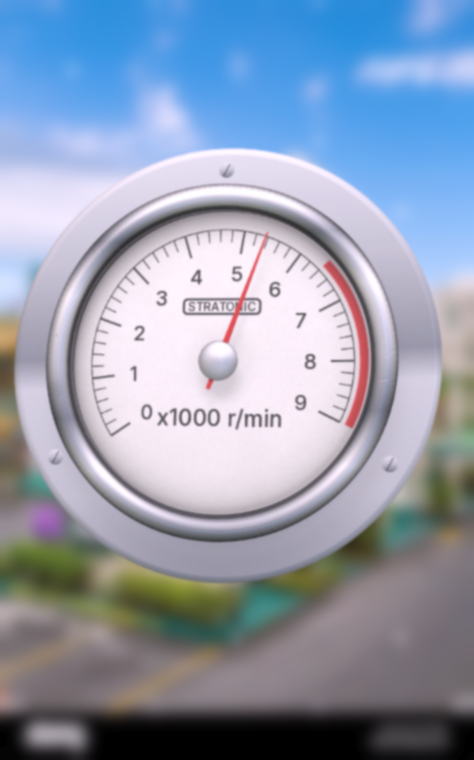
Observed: 5400; rpm
